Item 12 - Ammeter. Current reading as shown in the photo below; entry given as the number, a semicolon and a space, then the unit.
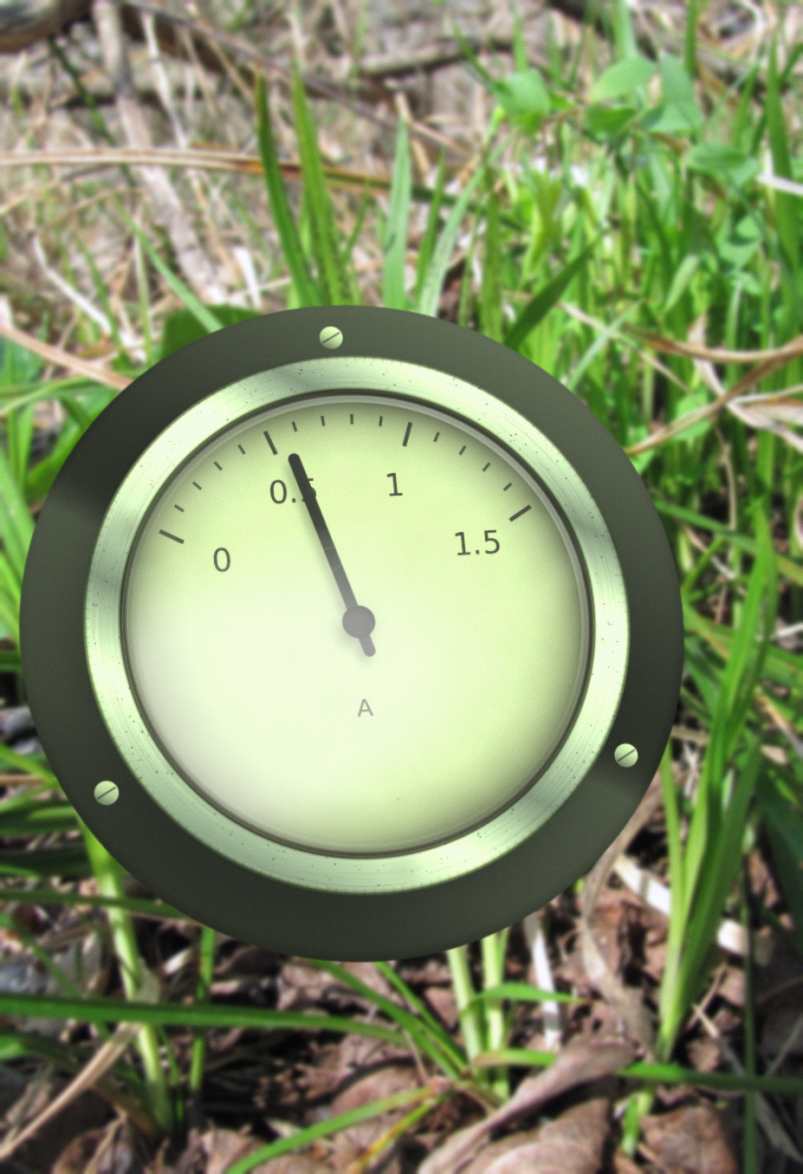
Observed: 0.55; A
